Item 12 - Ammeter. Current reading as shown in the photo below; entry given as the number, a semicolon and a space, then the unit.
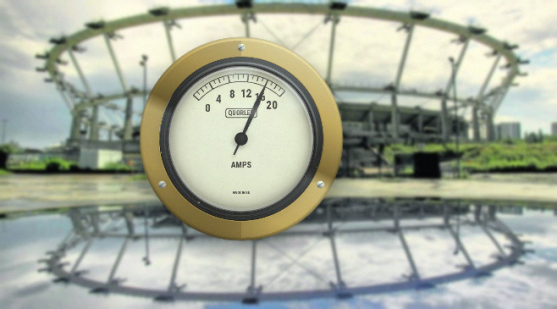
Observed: 16; A
